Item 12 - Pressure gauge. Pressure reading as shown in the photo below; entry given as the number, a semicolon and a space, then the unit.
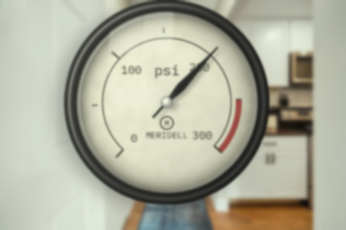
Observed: 200; psi
